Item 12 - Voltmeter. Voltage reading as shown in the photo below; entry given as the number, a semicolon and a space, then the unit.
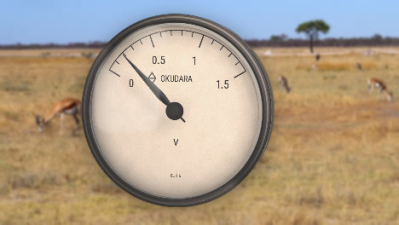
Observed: 0.2; V
